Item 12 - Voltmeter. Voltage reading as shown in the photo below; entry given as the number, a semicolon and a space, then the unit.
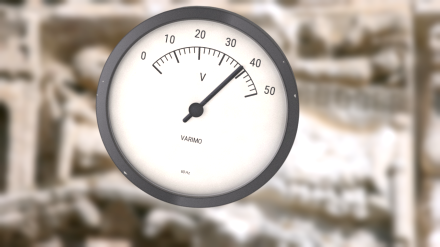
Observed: 38; V
